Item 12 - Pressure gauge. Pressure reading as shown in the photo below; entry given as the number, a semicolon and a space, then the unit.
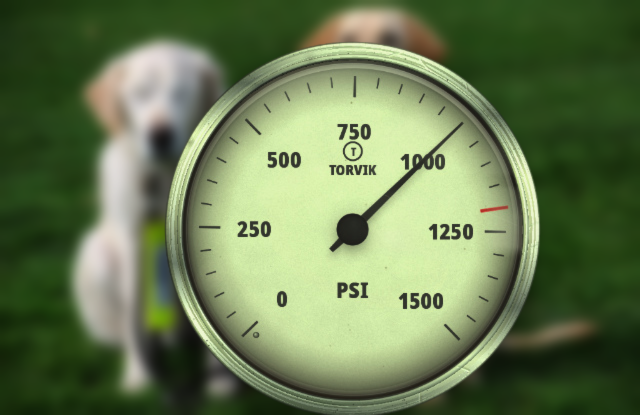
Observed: 1000; psi
